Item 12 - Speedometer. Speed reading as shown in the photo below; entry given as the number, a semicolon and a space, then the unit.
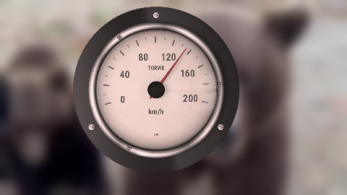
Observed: 135; km/h
